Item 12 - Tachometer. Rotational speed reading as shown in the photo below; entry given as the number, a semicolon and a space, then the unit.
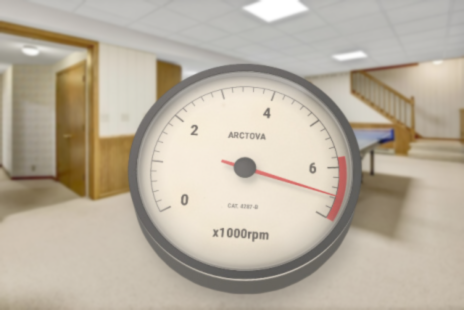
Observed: 6600; rpm
